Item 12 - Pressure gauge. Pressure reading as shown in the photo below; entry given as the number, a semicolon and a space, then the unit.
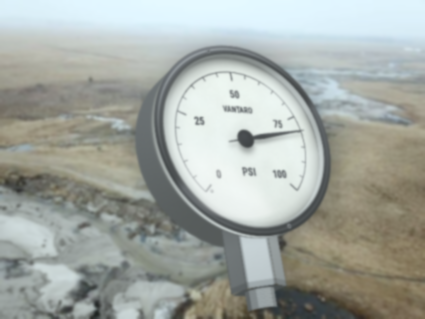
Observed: 80; psi
